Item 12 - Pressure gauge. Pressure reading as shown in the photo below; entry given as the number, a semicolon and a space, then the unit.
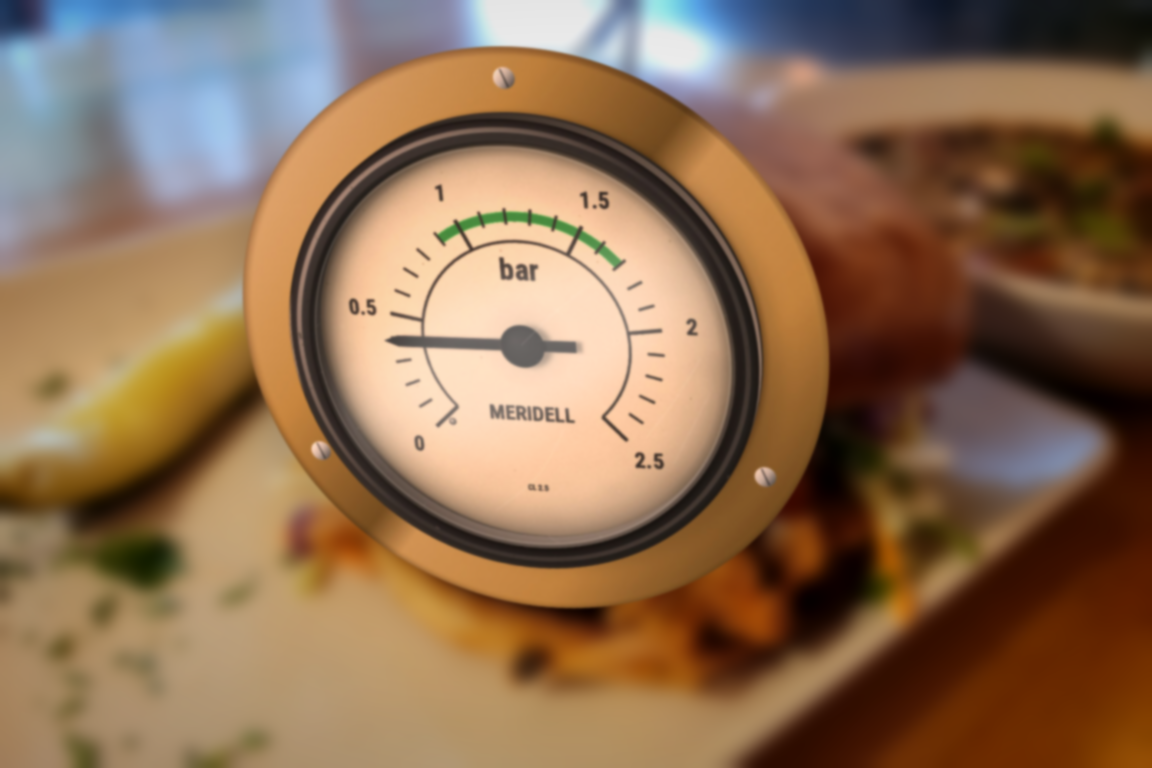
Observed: 0.4; bar
